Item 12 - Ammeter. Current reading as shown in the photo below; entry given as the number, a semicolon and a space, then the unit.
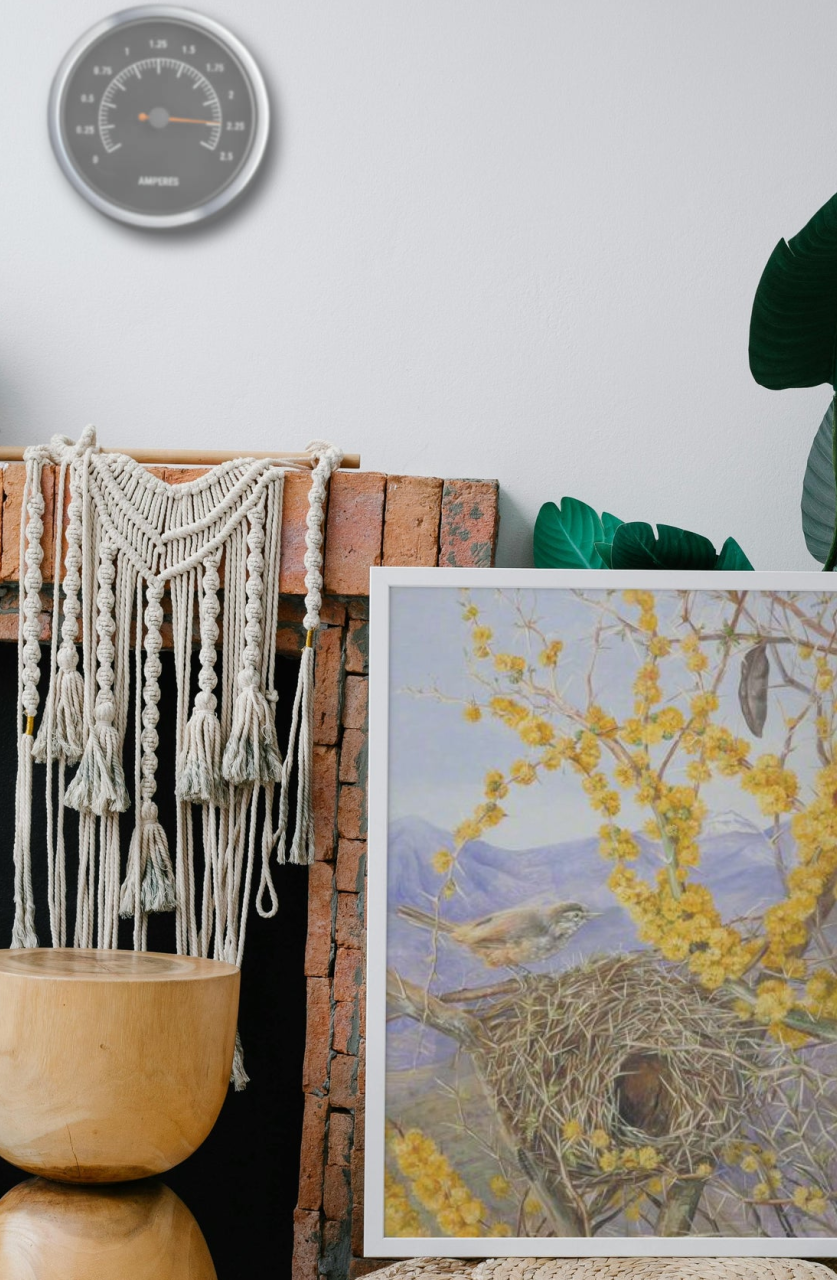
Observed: 2.25; A
